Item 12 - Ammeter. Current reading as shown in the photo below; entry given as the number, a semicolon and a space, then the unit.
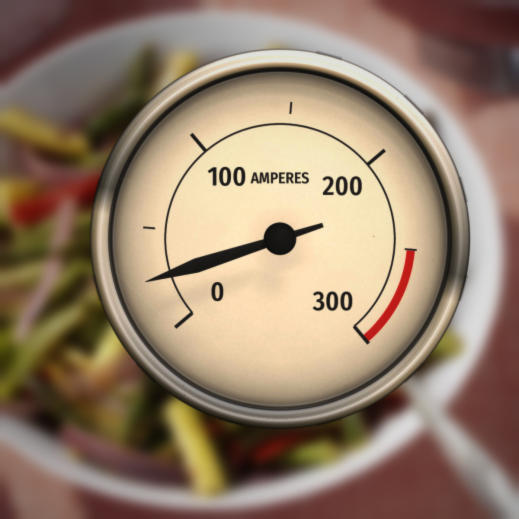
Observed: 25; A
